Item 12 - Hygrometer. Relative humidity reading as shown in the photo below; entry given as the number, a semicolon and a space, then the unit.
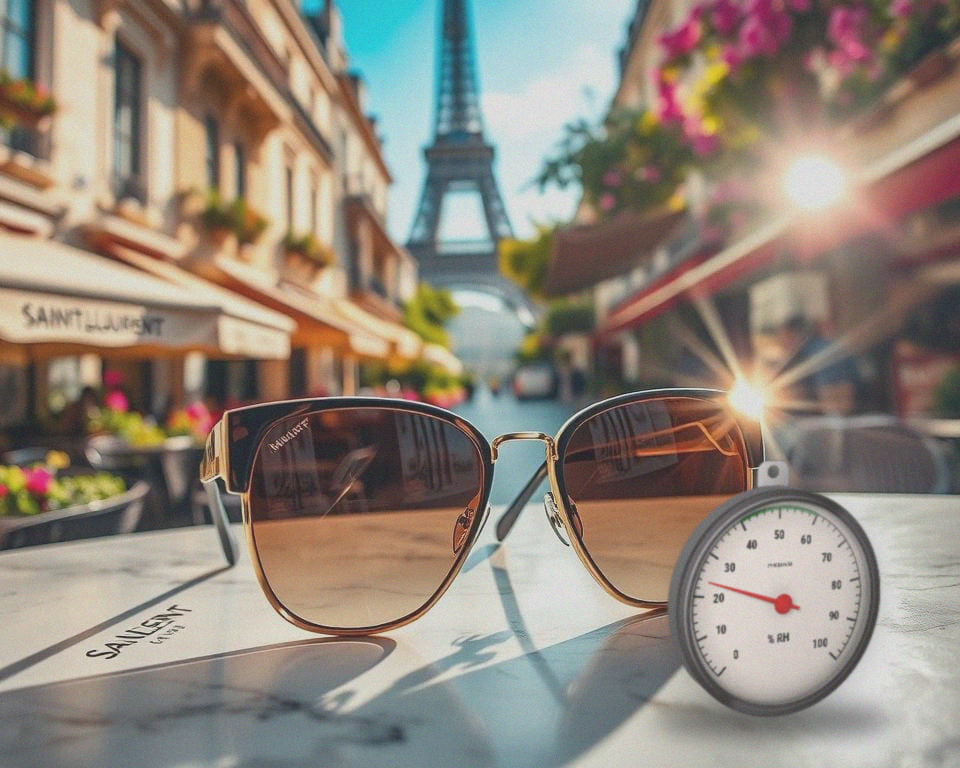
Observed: 24; %
